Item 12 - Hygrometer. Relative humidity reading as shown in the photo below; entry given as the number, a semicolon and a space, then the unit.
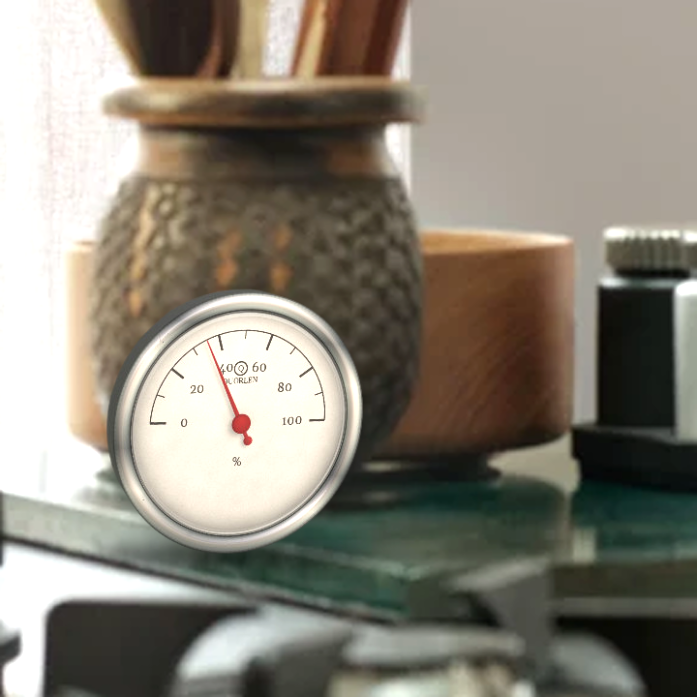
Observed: 35; %
